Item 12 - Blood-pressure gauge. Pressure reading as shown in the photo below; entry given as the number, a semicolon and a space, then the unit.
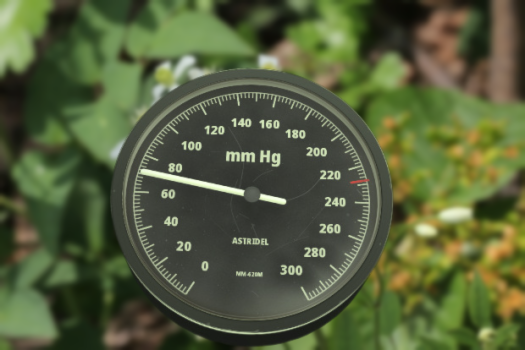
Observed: 70; mmHg
